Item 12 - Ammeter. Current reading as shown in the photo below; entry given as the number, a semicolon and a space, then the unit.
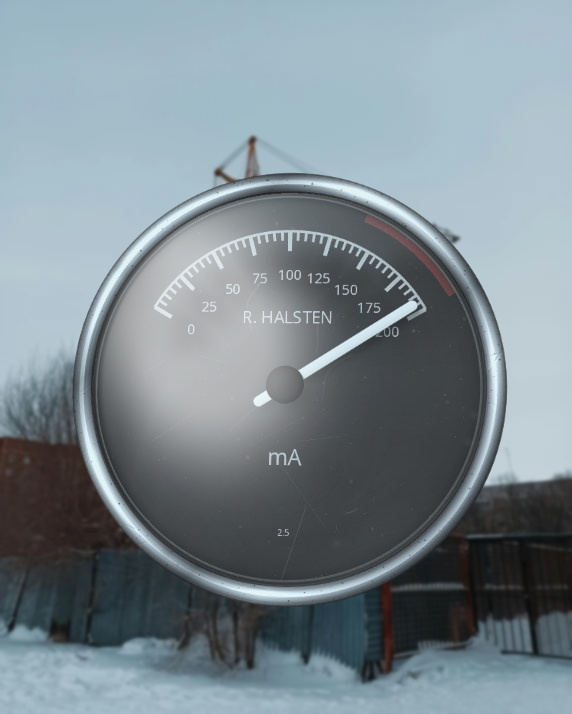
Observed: 195; mA
